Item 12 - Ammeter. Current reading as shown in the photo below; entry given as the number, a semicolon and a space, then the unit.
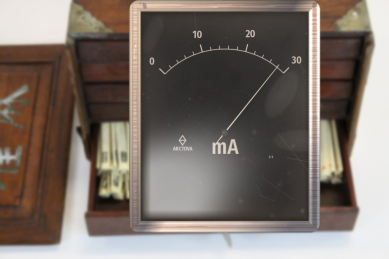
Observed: 28; mA
